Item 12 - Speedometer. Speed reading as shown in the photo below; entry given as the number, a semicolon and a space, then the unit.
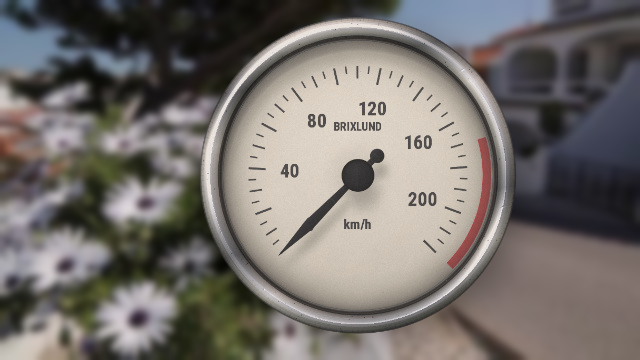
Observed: 0; km/h
